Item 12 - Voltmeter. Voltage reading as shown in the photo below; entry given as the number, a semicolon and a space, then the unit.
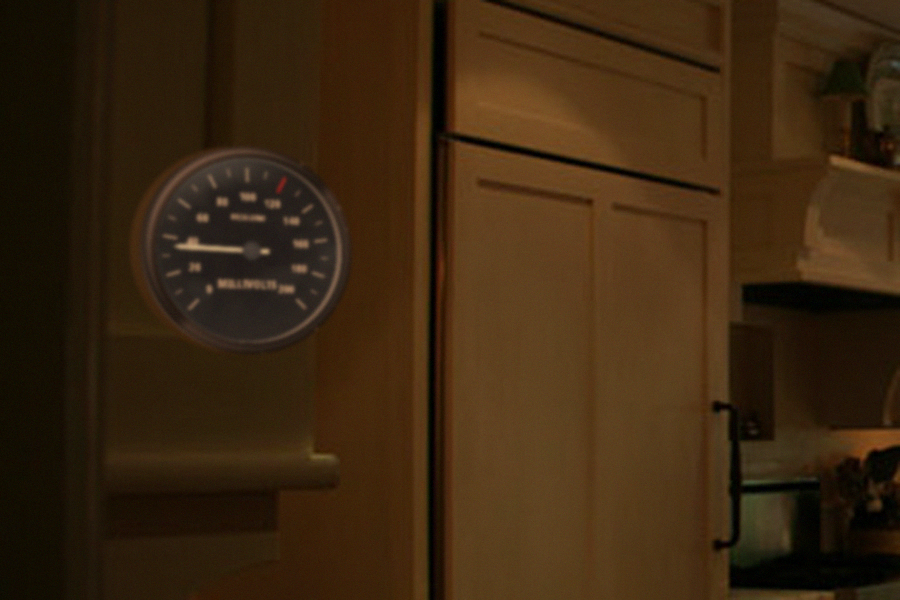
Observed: 35; mV
